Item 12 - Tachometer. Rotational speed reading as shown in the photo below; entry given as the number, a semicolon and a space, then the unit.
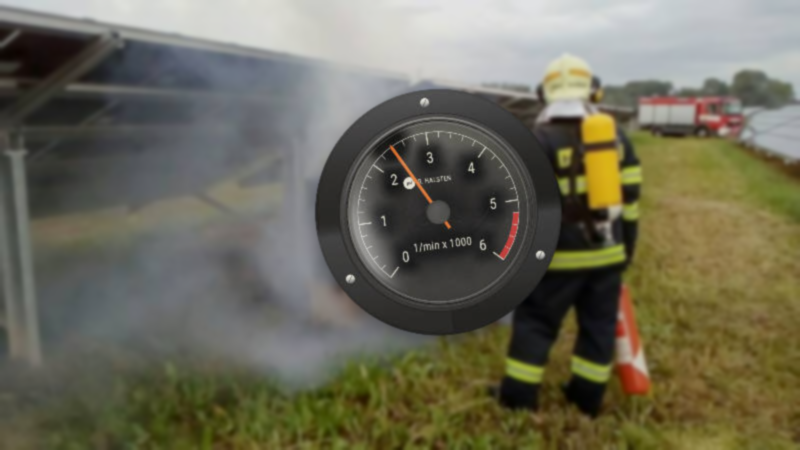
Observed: 2400; rpm
